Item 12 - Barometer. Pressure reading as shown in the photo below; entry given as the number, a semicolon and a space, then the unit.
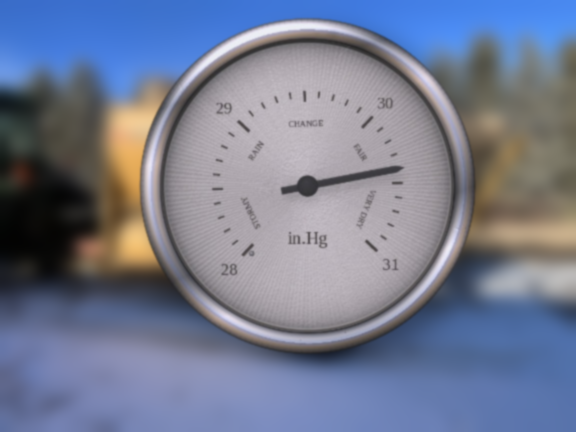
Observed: 30.4; inHg
